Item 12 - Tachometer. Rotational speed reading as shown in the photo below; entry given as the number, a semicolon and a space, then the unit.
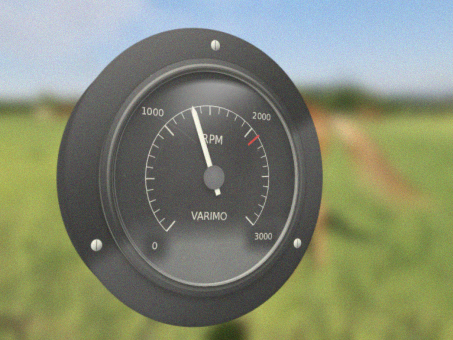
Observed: 1300; rpm
